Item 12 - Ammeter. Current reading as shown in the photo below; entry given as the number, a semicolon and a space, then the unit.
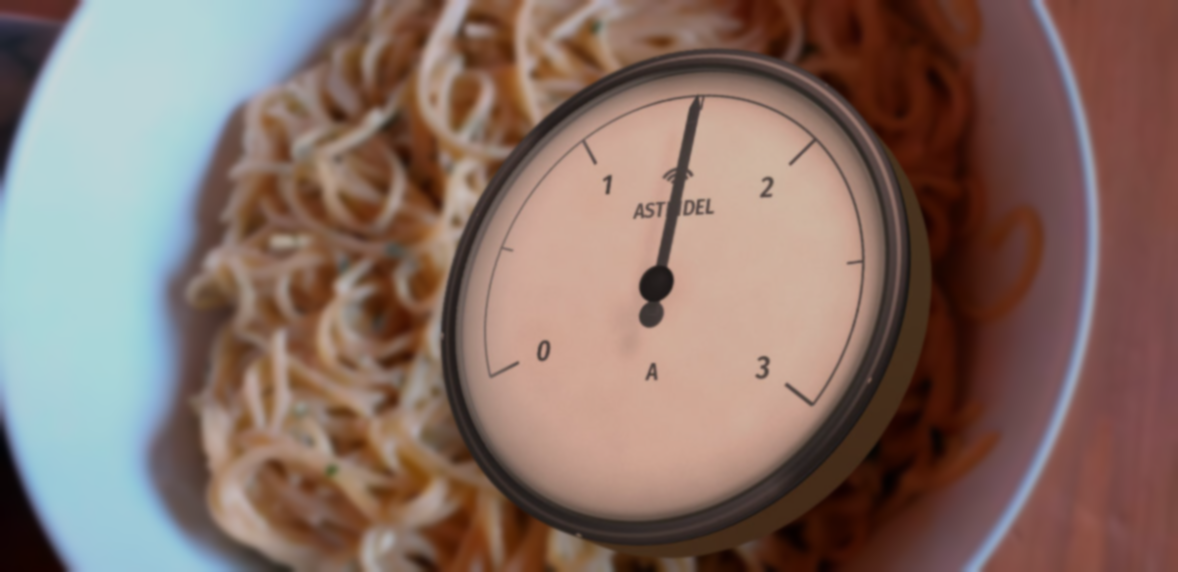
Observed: 1.5; A
